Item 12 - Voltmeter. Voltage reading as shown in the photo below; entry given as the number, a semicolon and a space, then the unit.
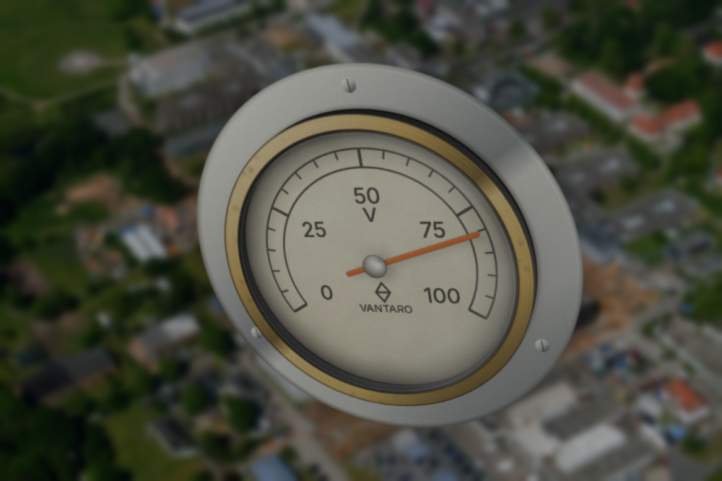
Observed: 80; V
